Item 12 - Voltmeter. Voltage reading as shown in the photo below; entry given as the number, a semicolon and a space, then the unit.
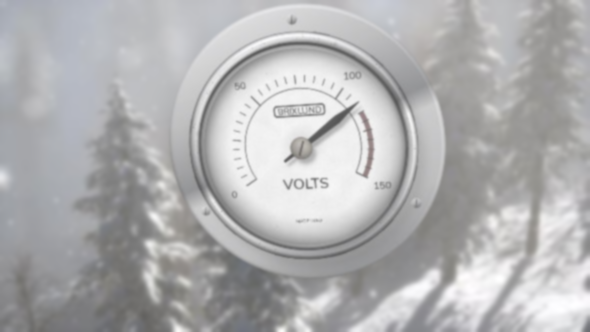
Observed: 110; V
